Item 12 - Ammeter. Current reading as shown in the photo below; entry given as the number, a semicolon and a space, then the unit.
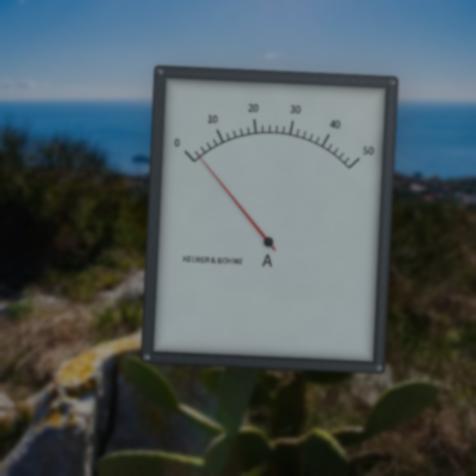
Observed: 2; A
